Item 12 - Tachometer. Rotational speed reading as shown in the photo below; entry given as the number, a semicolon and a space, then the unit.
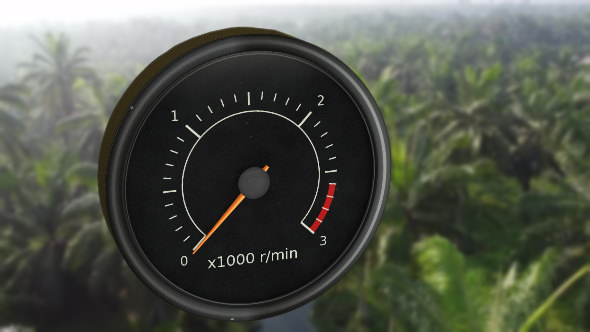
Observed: 0; rpm
